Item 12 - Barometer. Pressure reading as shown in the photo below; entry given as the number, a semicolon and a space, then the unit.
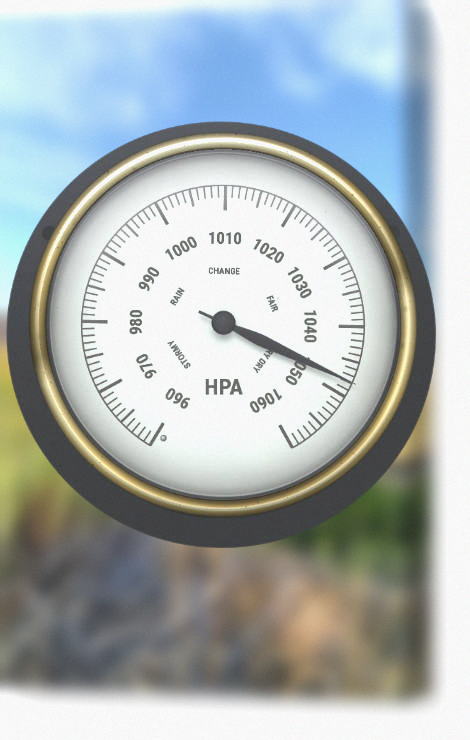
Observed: 1048; hPa
